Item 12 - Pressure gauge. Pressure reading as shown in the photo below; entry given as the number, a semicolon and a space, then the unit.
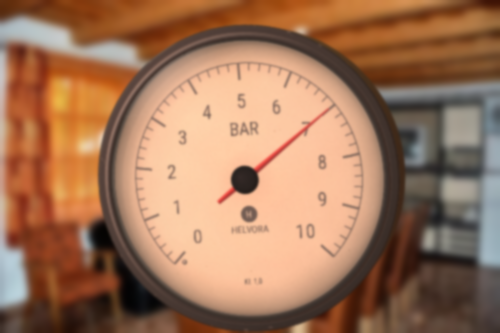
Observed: 7; bar
